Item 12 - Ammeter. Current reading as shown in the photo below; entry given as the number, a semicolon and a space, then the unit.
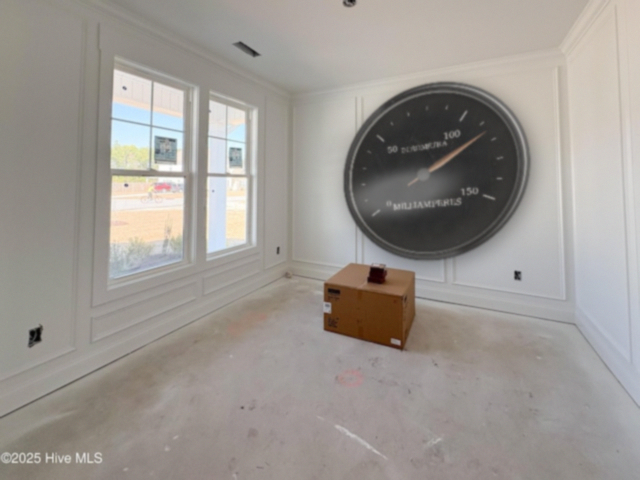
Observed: 115; mA
